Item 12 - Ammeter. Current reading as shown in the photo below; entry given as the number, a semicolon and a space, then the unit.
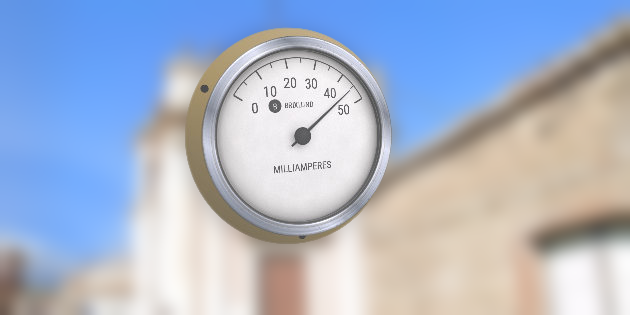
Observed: 45; mA
